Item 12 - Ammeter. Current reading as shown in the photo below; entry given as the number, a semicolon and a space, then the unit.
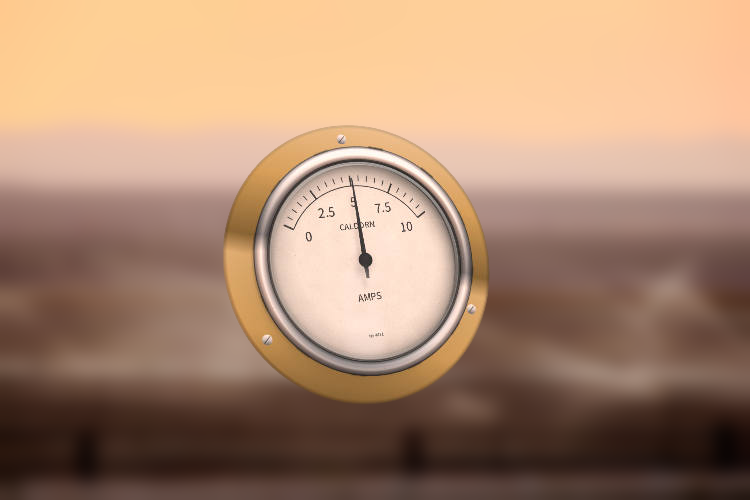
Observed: 5; A
